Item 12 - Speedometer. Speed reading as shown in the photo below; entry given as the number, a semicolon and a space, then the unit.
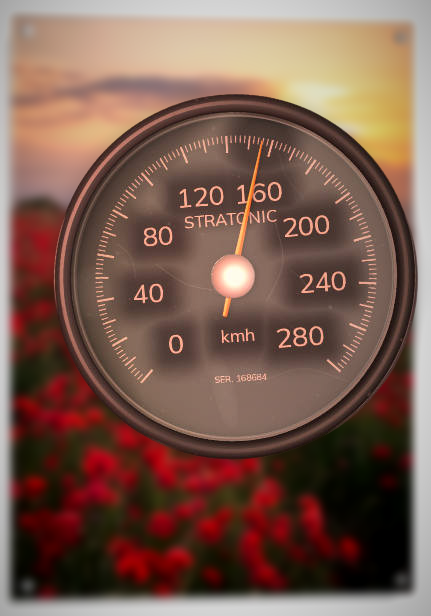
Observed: 156; km/h
